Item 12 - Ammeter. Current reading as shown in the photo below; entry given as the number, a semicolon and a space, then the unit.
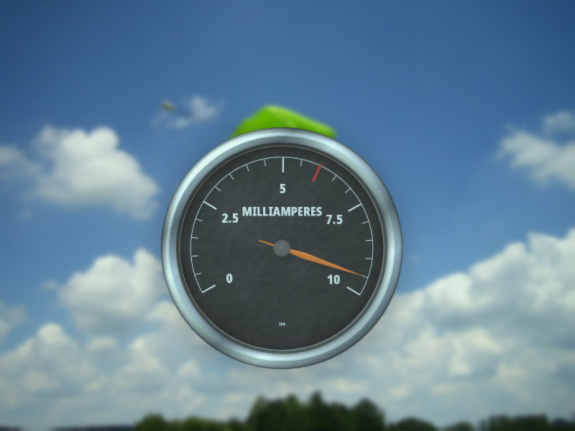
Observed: 9.5; mA
